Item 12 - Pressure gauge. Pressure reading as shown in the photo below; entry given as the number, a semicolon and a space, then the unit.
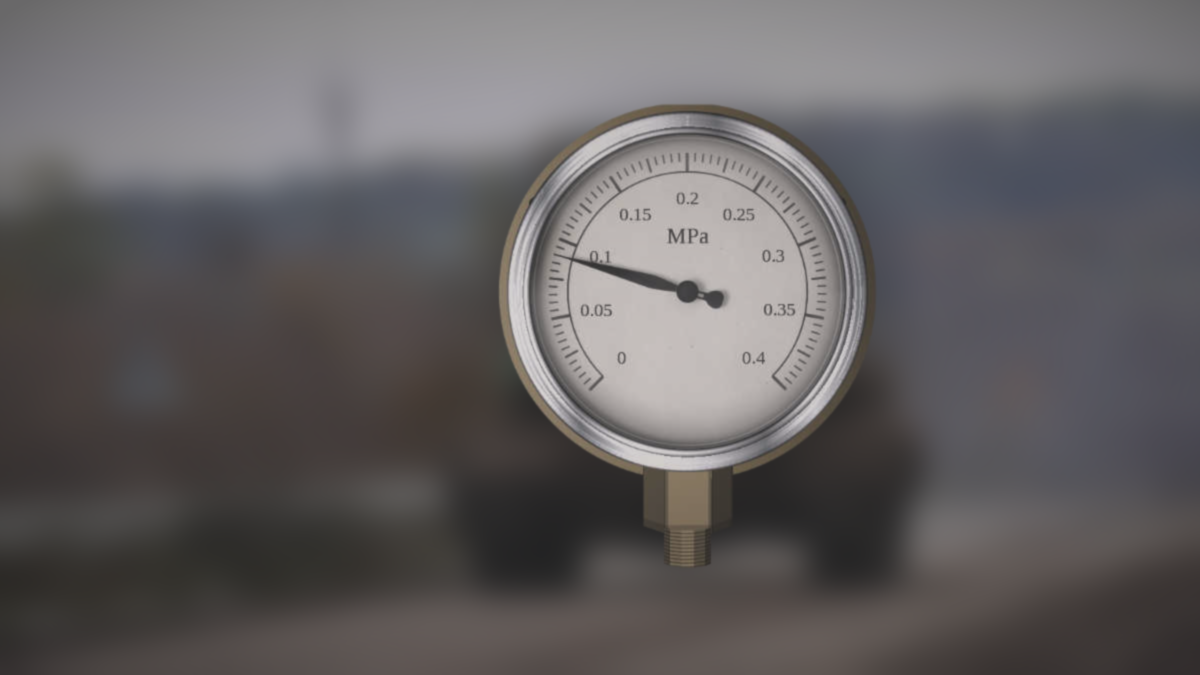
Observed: 0.09; MPa
